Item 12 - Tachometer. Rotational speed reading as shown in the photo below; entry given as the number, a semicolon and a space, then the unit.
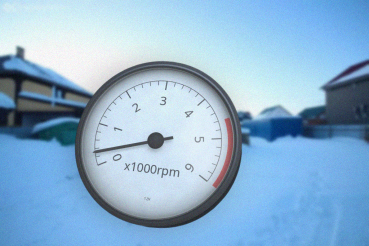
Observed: 300; rpm
